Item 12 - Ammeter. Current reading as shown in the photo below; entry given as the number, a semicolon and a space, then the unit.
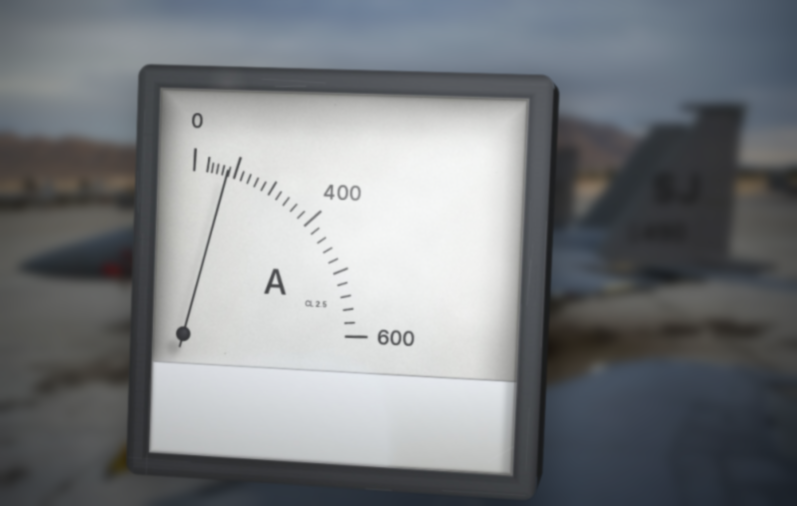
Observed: 180; A
